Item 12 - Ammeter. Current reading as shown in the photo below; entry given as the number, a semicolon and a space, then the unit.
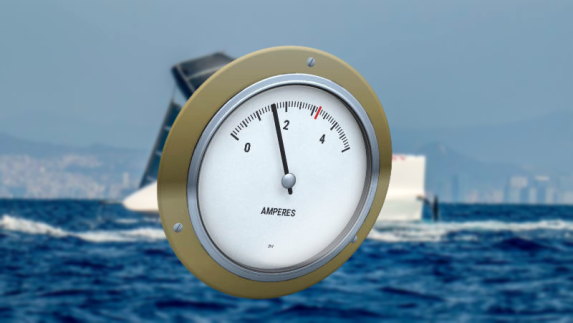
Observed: 1.5; A
